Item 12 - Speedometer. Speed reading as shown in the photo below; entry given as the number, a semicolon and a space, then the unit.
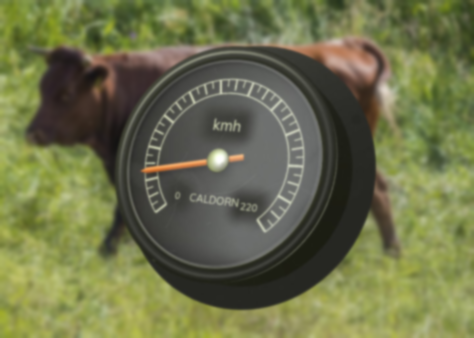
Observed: 25; km/h
